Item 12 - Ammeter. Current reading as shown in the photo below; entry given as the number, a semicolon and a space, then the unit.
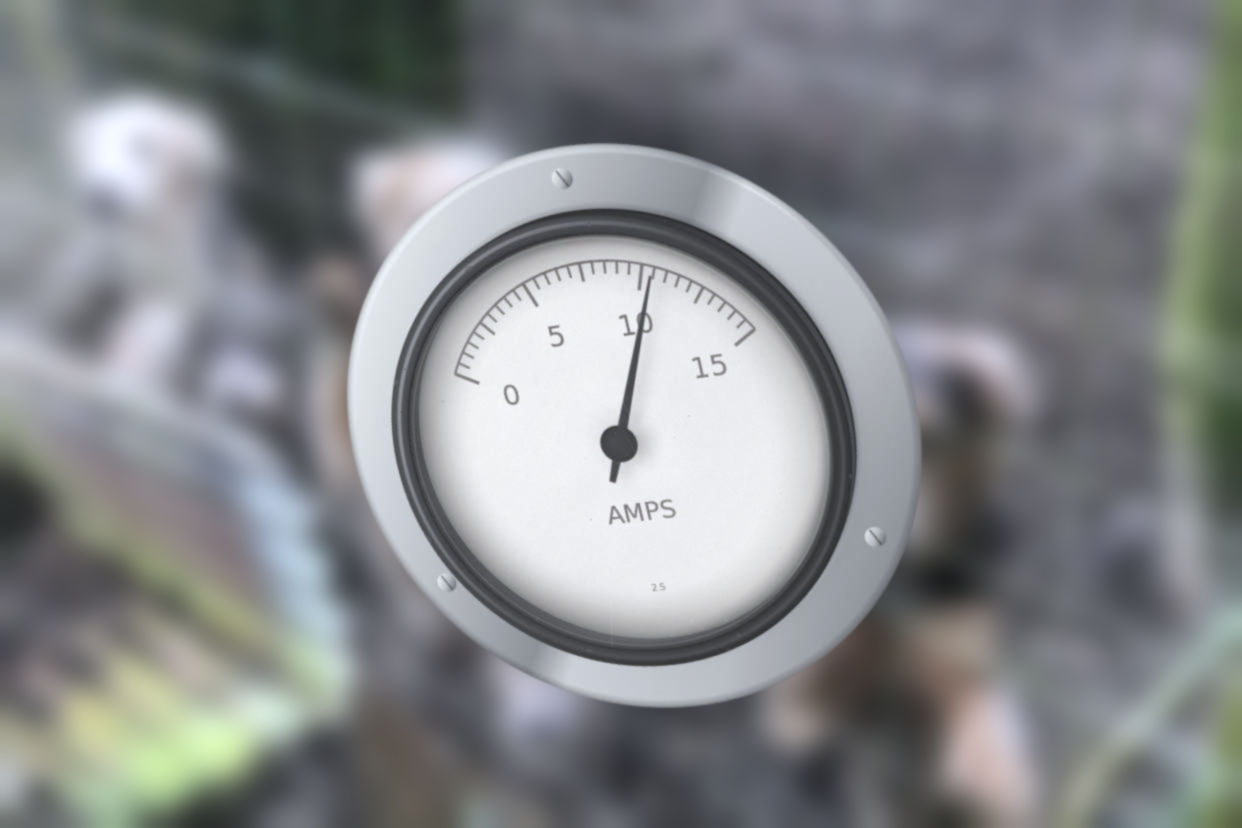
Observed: 10.5; A
